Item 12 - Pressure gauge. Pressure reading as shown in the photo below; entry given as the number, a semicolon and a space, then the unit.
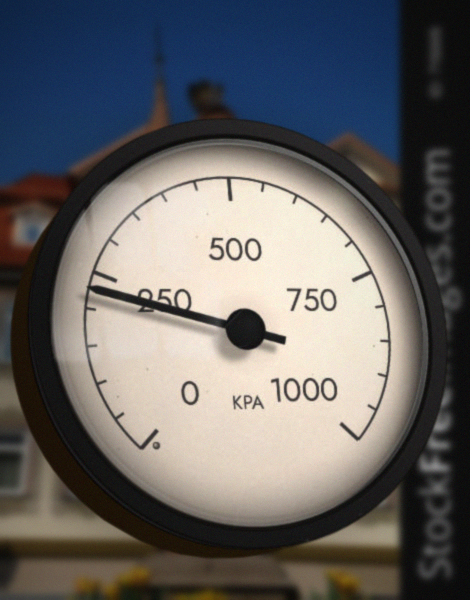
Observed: 225; kPa
